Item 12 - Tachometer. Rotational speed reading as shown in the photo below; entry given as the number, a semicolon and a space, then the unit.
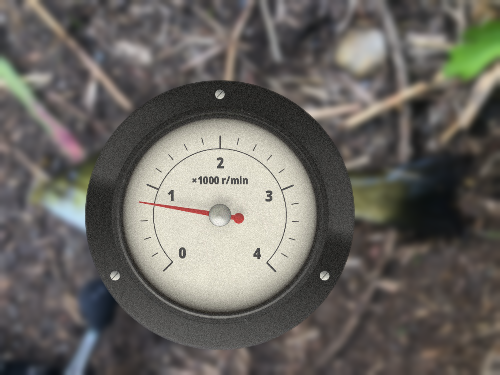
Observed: 800; rpm
